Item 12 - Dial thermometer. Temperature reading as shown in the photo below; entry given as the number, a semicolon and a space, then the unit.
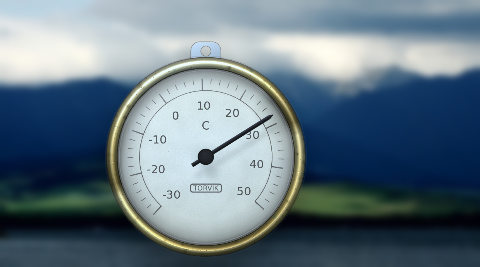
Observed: 28; °C
